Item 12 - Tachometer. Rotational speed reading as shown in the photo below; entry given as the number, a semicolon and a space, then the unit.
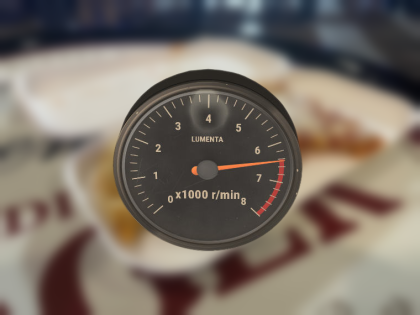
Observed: 6400; rpm
